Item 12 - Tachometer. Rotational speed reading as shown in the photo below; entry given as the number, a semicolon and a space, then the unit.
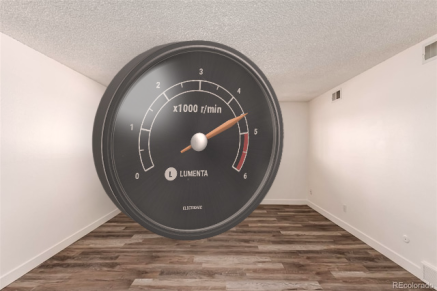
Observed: 4500; rpm
